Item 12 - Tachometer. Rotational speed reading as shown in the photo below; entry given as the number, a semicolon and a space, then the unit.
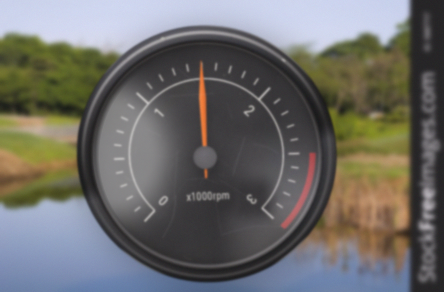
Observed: 1500; rpm
